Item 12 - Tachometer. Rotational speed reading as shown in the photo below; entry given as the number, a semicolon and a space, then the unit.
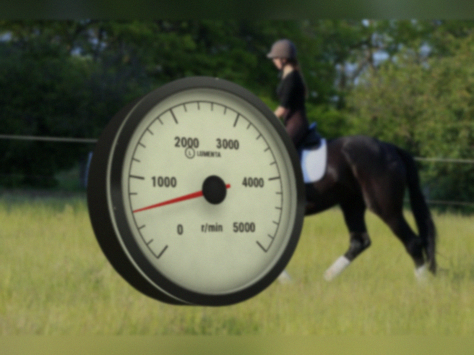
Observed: 600; rpm
